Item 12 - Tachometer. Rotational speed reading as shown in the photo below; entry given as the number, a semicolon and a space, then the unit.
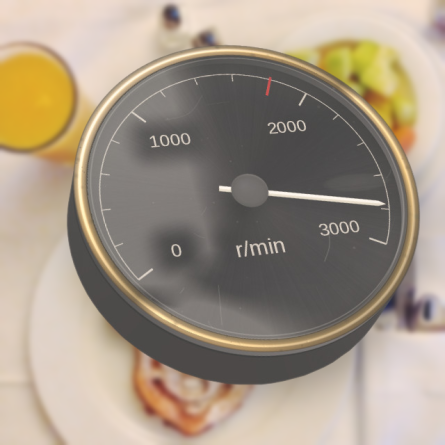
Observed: 2800; rpm
